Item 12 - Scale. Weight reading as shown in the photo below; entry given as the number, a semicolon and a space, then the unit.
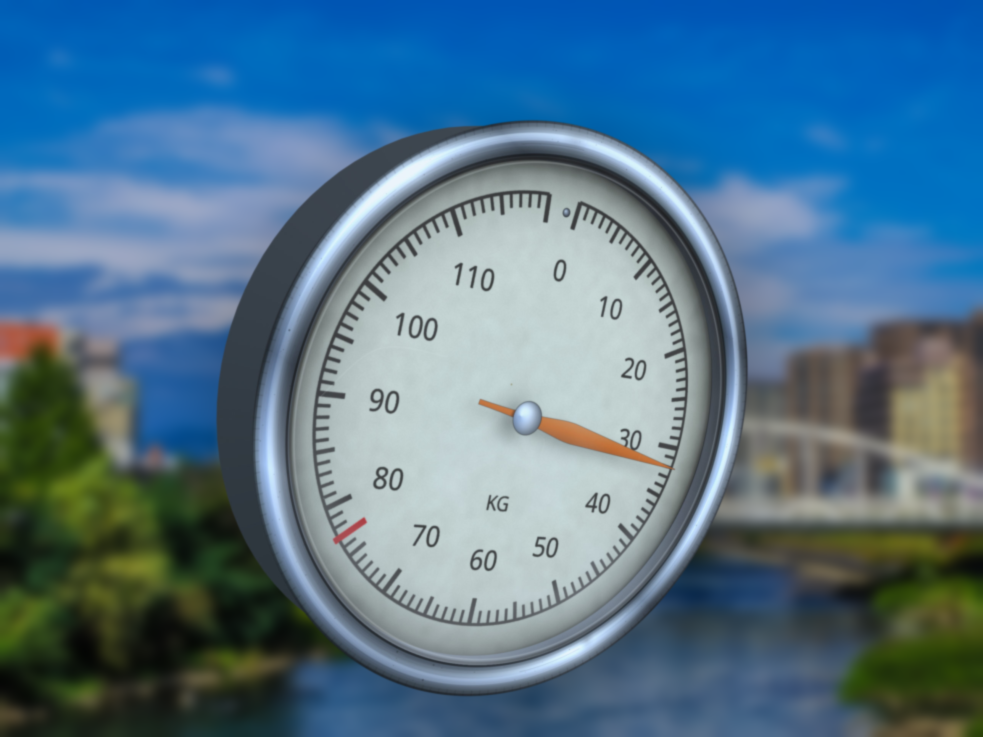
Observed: 32; kg
